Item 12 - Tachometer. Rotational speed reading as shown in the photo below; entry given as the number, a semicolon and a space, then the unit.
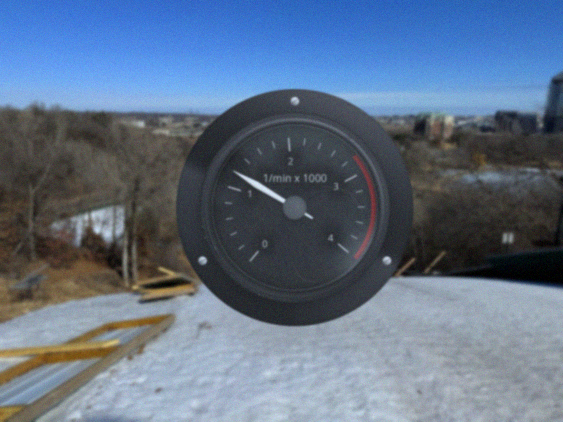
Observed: 1200; rpm
